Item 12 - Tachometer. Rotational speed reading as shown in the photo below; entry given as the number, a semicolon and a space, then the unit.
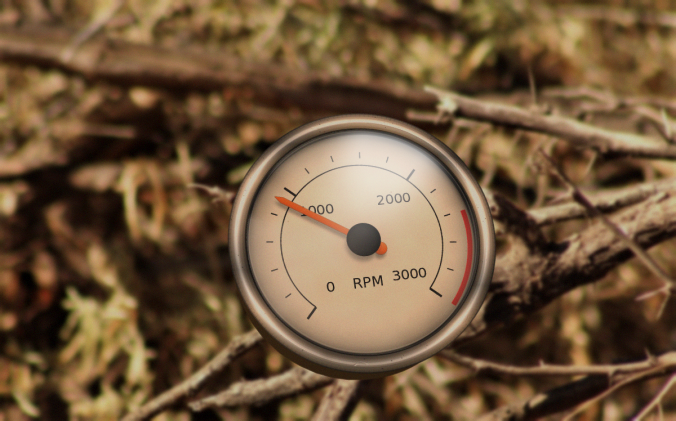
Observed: 900; rpm
